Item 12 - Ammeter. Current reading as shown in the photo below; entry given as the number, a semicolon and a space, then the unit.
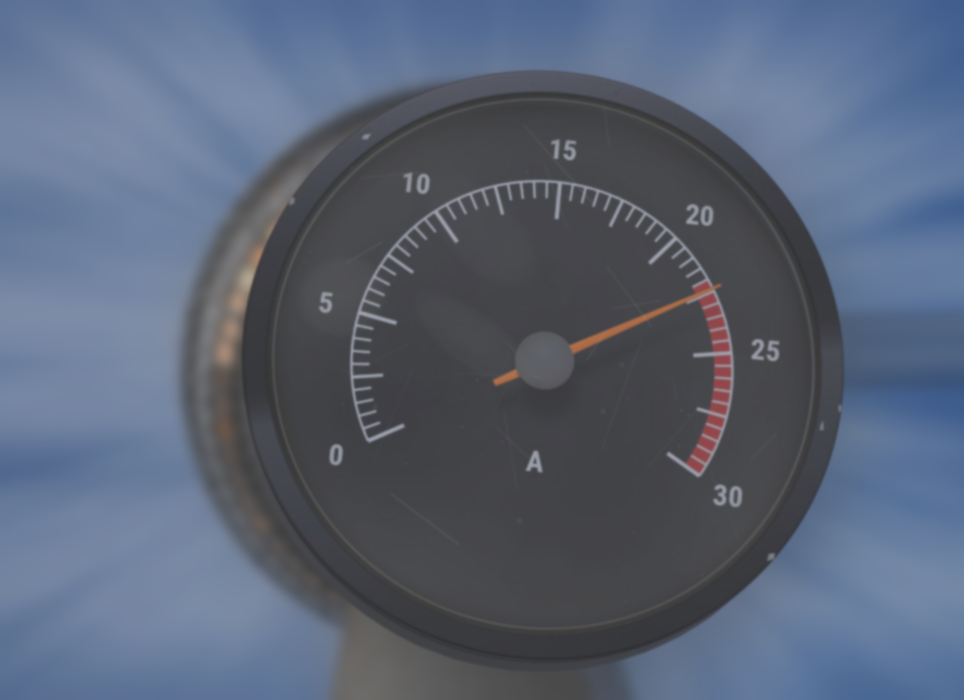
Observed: 22.5; A
